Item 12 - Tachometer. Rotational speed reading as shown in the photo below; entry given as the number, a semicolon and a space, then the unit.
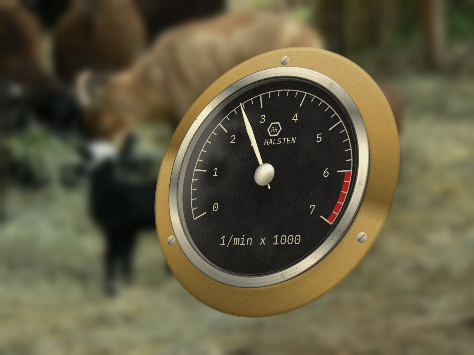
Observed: 2600; rpm
